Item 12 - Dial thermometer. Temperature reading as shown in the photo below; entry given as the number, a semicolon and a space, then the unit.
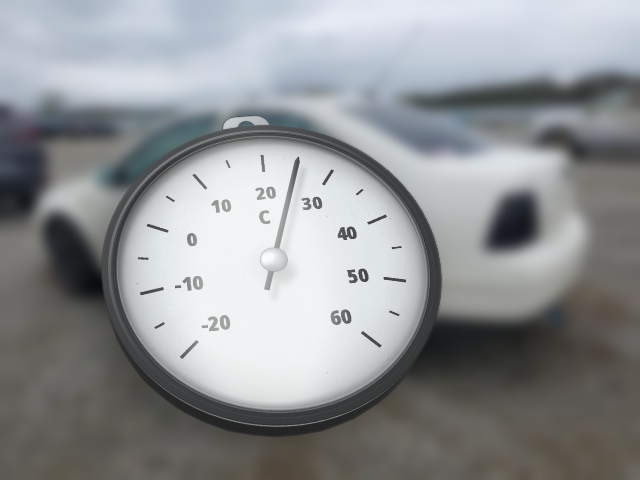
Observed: 25; °C
